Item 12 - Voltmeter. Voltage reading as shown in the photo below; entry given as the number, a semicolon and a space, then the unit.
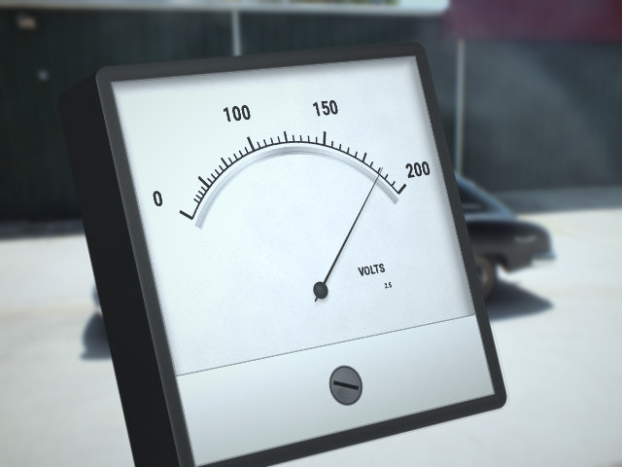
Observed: 185; V
